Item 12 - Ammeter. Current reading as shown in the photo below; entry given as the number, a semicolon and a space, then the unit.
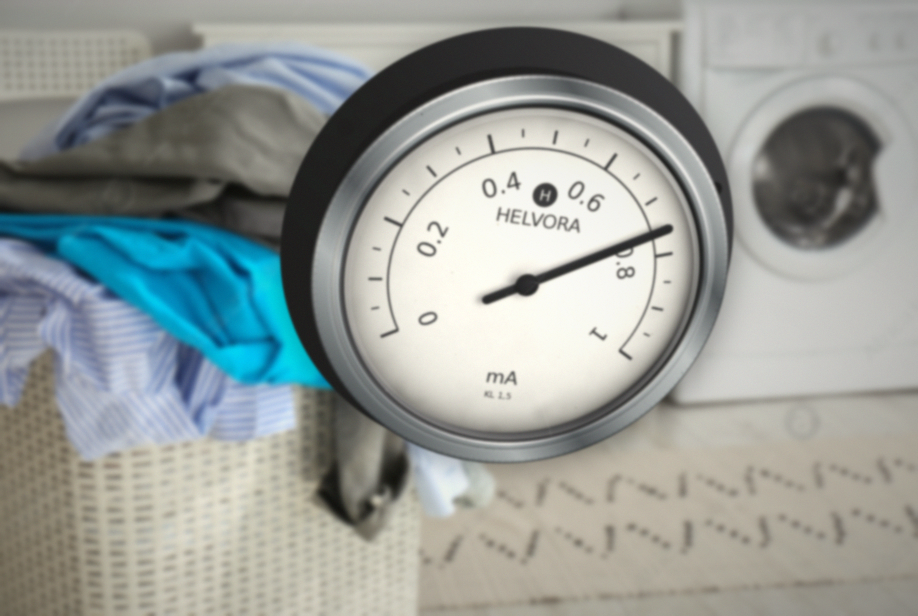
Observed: 0.75; mA
